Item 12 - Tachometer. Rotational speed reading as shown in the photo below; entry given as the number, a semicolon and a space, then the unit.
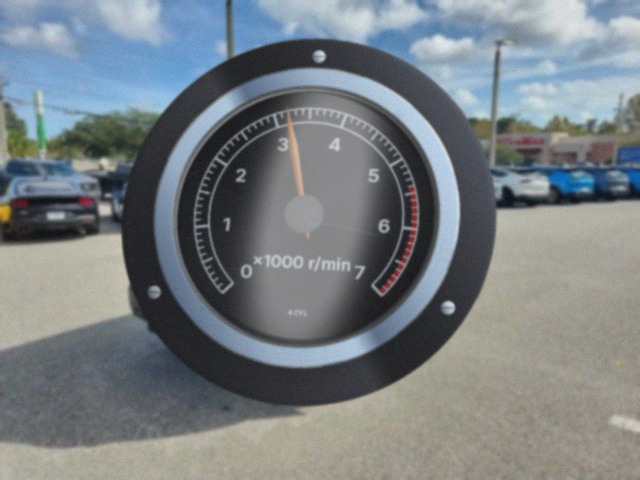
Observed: 3200; rpm
